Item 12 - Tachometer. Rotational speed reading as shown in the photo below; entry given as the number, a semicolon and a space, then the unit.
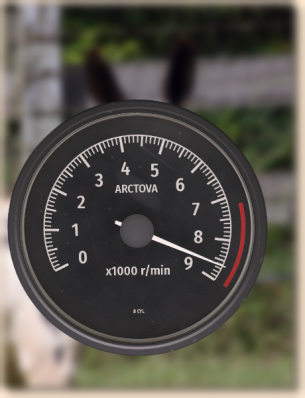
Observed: 8600; rpm
